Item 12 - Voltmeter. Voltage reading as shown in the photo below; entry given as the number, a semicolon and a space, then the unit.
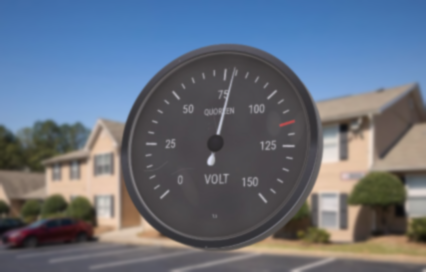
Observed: 80; V
